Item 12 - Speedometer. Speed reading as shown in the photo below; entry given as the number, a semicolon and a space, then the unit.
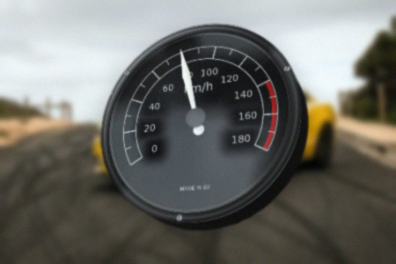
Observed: 80; km/h
